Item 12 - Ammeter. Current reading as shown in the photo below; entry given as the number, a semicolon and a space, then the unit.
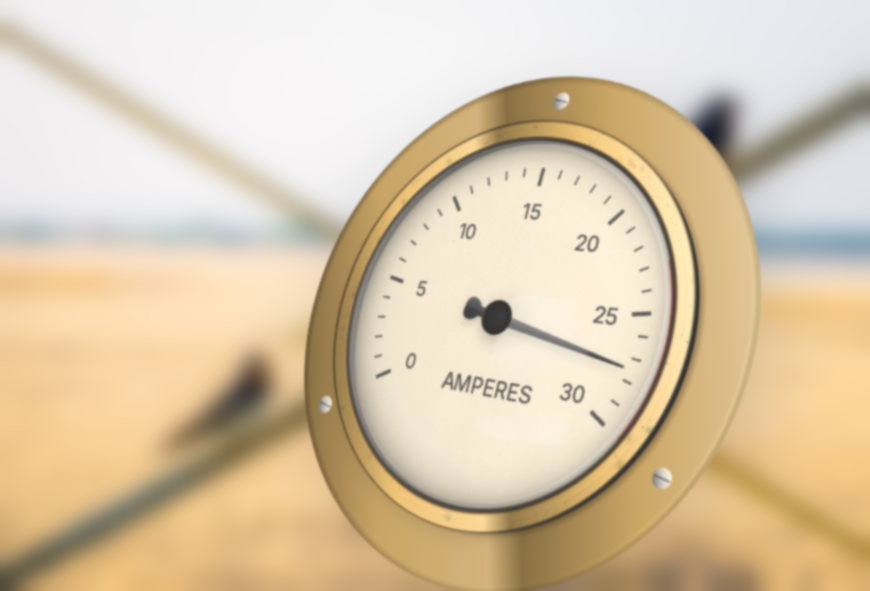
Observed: 27.5; A
